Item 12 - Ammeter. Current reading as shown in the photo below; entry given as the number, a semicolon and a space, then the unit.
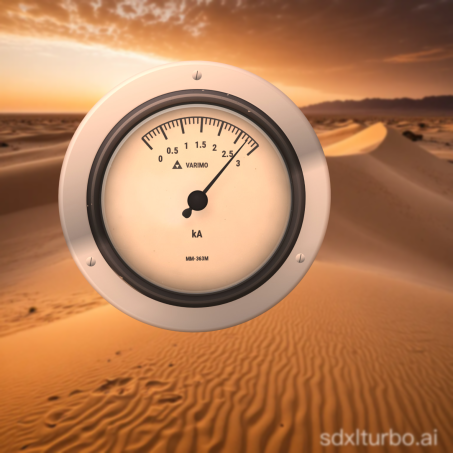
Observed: 2.7; kA
